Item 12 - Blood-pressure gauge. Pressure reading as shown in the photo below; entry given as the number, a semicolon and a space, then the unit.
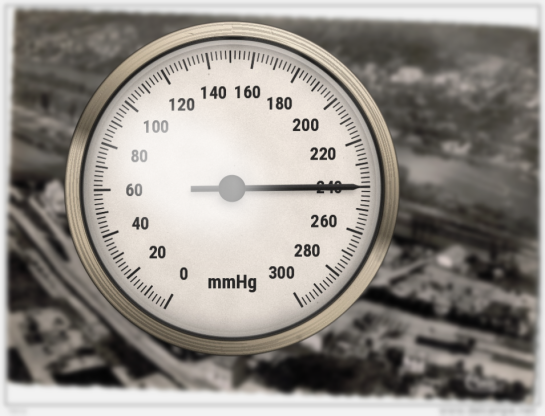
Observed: 240; mmHg
